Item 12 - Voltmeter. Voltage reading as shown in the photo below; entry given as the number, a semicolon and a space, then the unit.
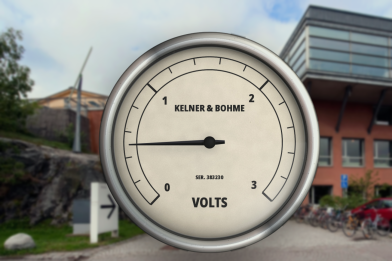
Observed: 0.5; V
